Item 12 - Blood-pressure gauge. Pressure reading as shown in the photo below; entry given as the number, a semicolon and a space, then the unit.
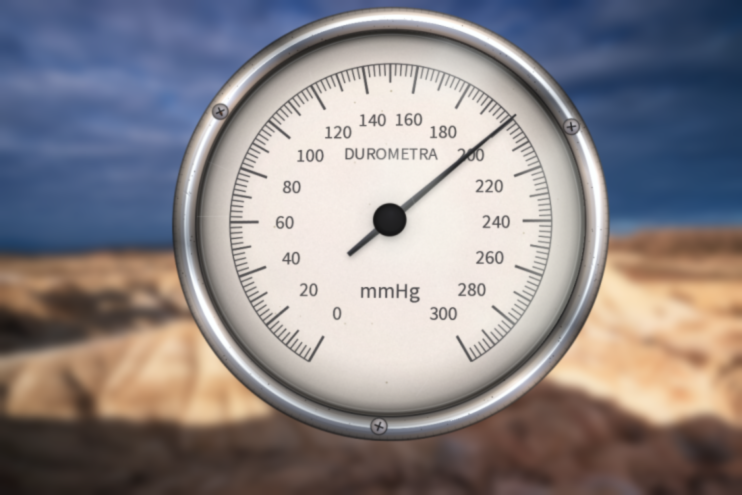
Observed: 200; mmHg
